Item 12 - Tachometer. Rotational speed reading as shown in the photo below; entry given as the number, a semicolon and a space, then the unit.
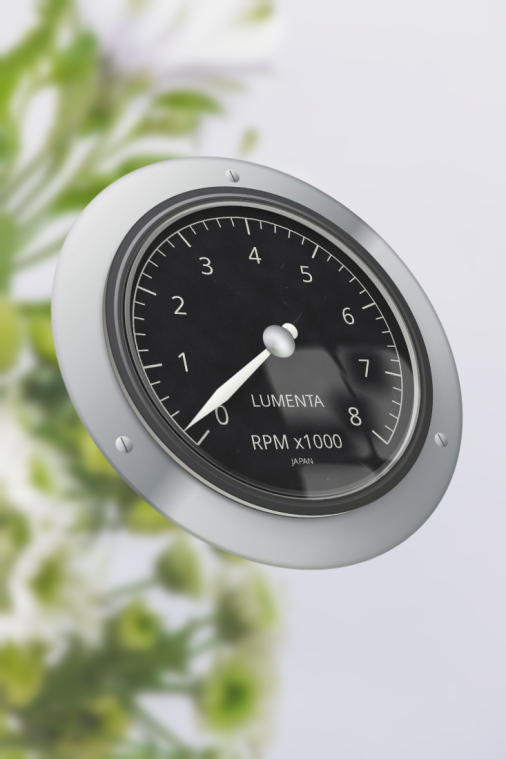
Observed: 200; rpm
